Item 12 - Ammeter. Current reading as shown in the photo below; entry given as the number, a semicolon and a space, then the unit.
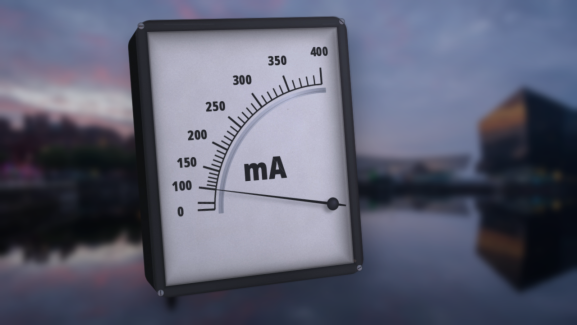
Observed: 100; mA
